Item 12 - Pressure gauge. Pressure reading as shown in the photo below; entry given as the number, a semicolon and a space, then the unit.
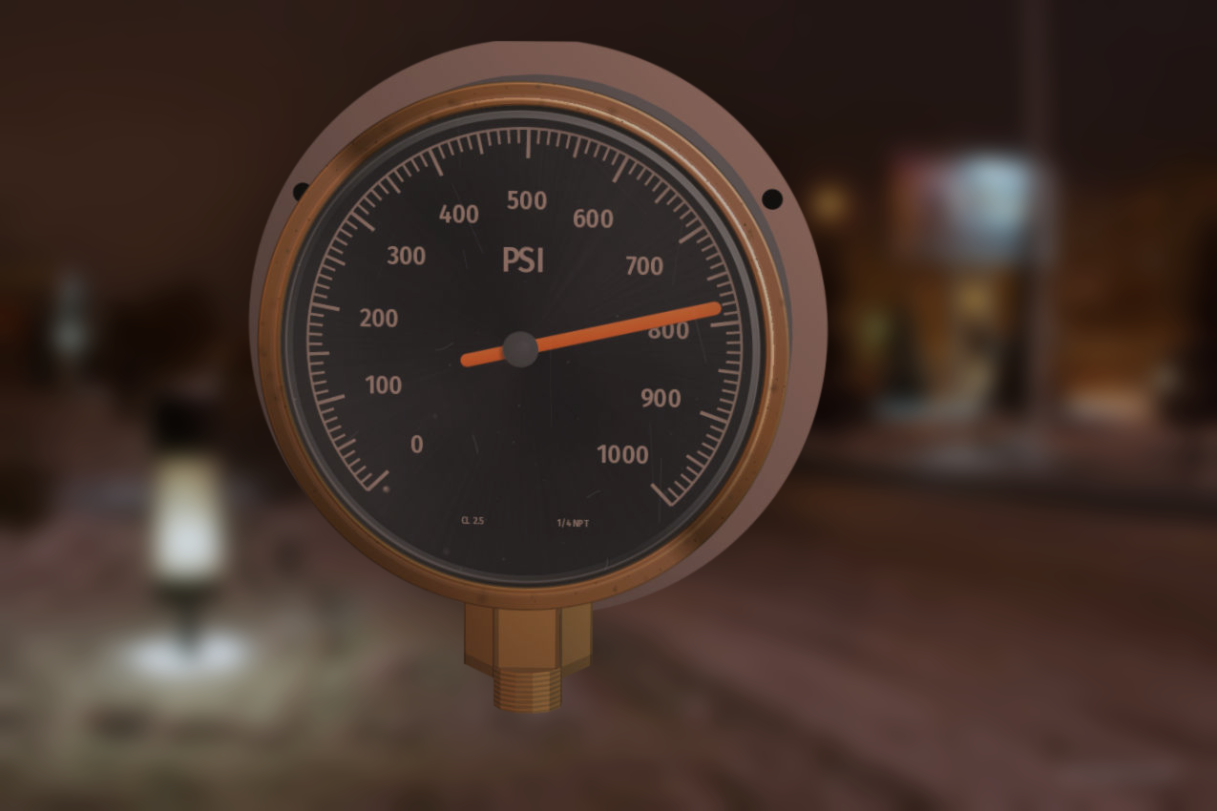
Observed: 780; psi
